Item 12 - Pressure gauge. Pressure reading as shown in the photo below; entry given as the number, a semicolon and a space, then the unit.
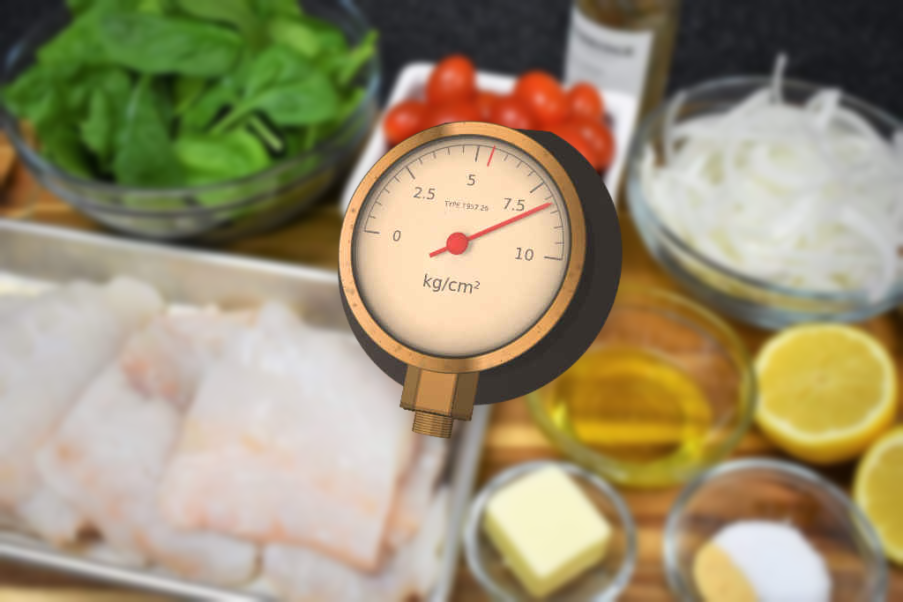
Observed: 8.25; kg/cm²
